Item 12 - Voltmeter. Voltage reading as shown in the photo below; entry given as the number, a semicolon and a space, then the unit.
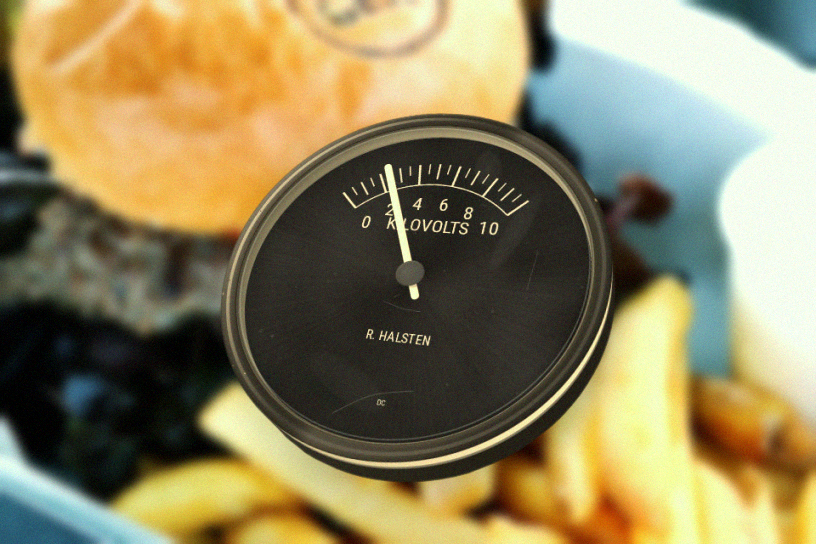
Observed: 2.5; kV
